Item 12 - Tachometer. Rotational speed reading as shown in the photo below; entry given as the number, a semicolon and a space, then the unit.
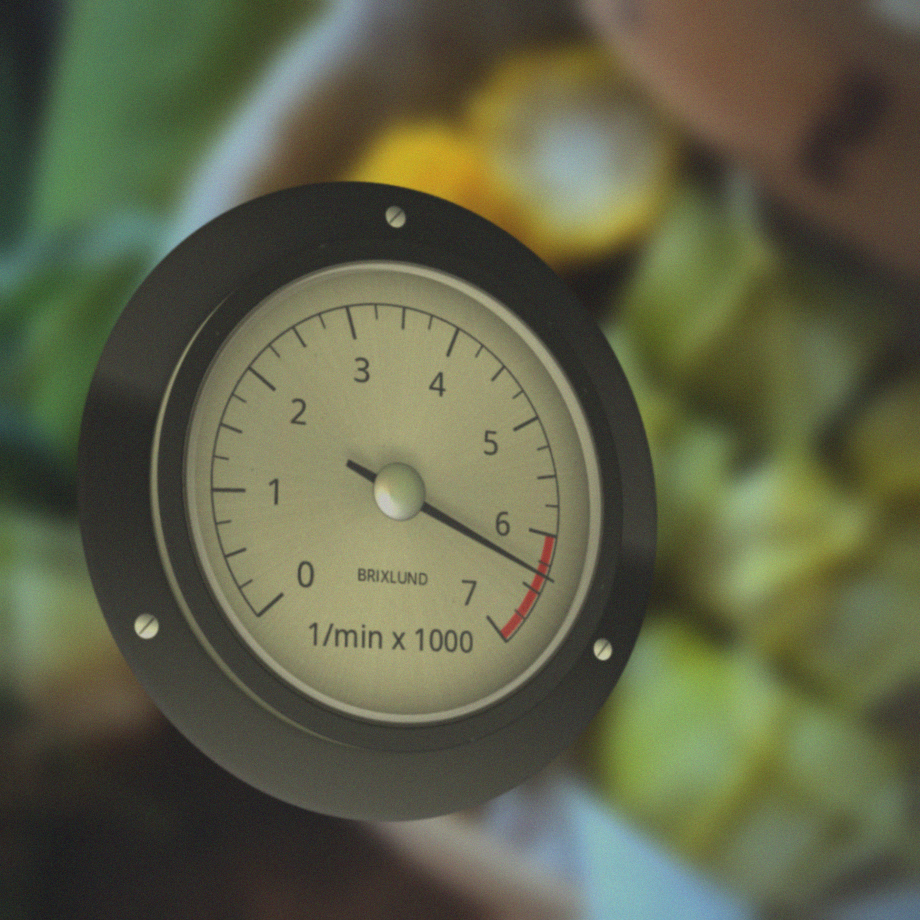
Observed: 6375; rpm
